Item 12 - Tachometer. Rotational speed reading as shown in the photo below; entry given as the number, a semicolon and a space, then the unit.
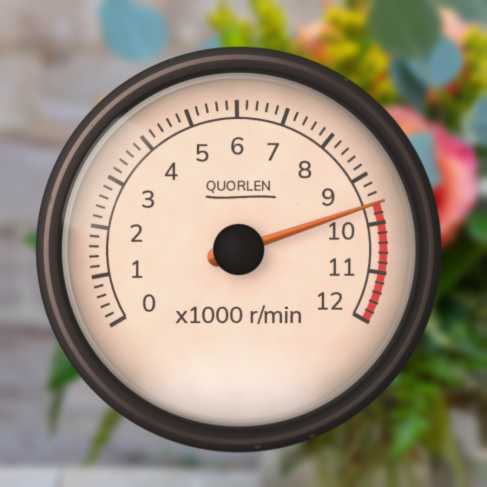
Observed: 9600; rpm
